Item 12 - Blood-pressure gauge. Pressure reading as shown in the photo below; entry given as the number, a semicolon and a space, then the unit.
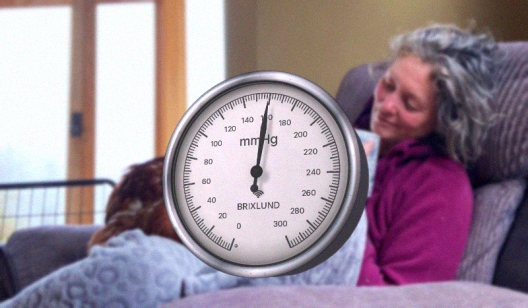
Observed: 160; mmHg
